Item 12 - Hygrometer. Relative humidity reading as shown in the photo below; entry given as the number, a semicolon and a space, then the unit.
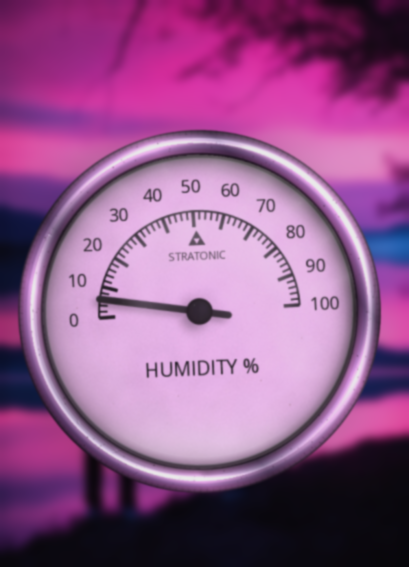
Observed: 6; %
